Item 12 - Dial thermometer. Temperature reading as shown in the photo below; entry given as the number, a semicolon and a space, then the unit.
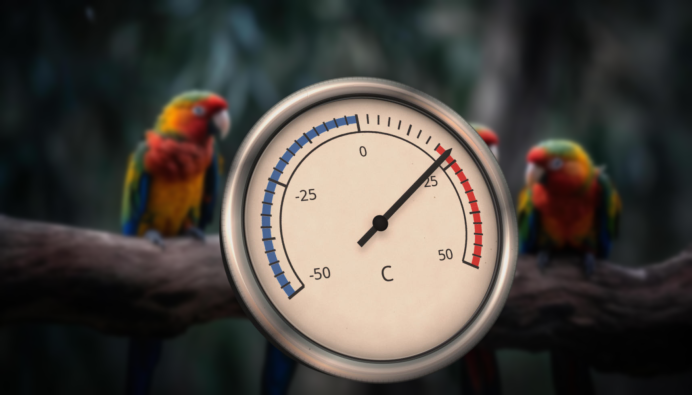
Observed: 22.5; °C
